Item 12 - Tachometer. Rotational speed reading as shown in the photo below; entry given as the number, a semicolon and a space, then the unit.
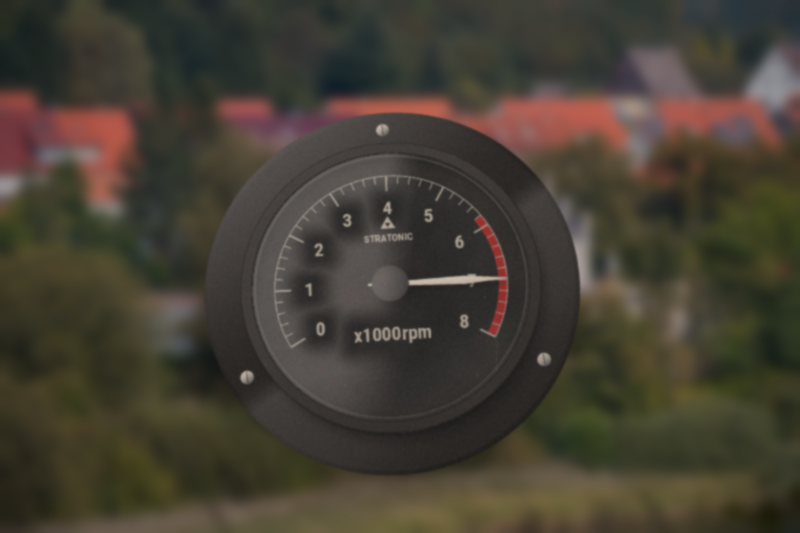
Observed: 7000; rpm
